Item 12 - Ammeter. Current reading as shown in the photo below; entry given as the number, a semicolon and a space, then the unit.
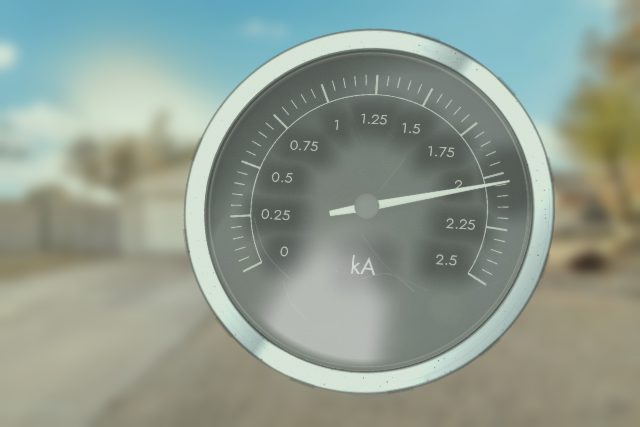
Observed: 2.05; kA
